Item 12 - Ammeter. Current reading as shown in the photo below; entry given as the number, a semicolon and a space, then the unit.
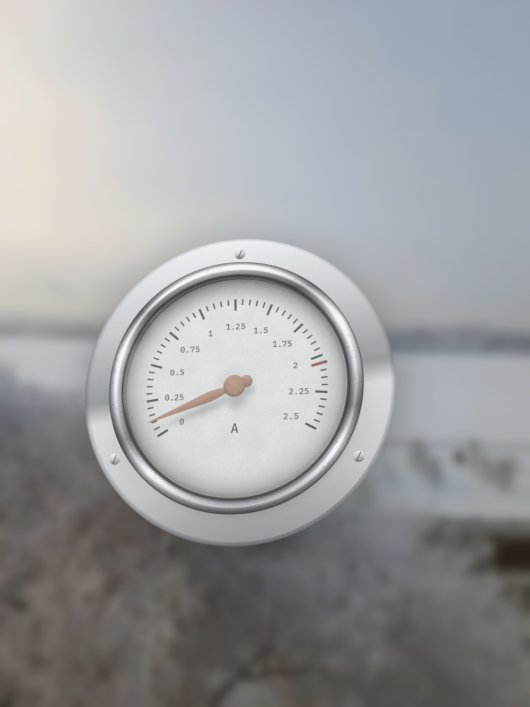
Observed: 0.1; A
